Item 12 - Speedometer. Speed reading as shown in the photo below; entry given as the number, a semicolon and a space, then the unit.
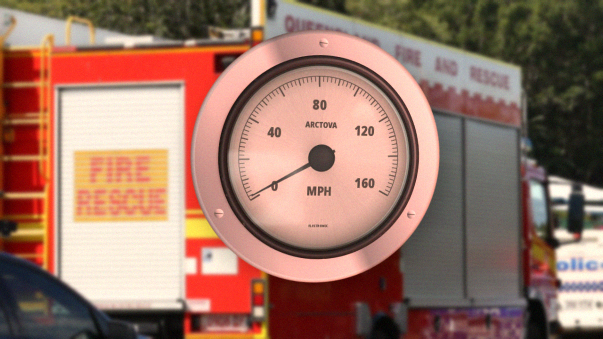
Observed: 2; mph
